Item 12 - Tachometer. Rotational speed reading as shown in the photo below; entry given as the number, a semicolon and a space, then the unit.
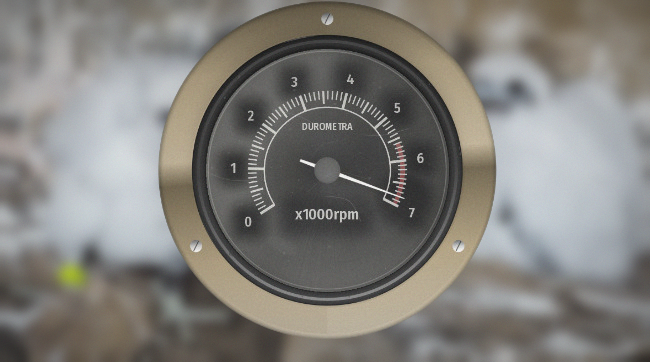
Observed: 6800; rpm
